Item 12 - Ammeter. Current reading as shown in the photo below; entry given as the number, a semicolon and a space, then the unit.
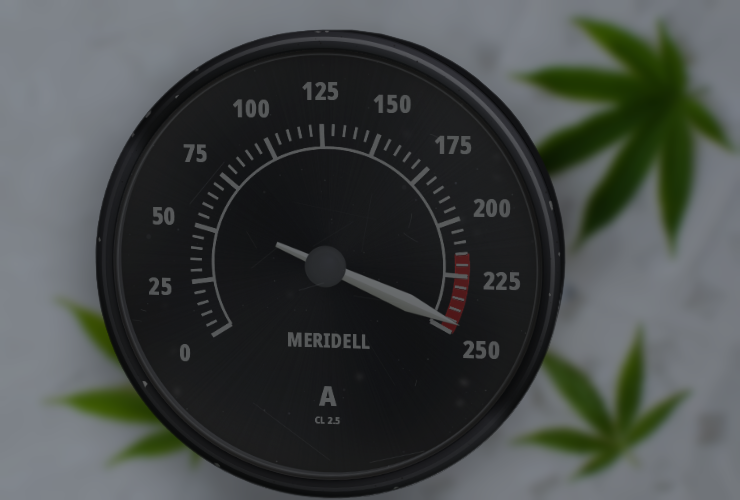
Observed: 245; A
